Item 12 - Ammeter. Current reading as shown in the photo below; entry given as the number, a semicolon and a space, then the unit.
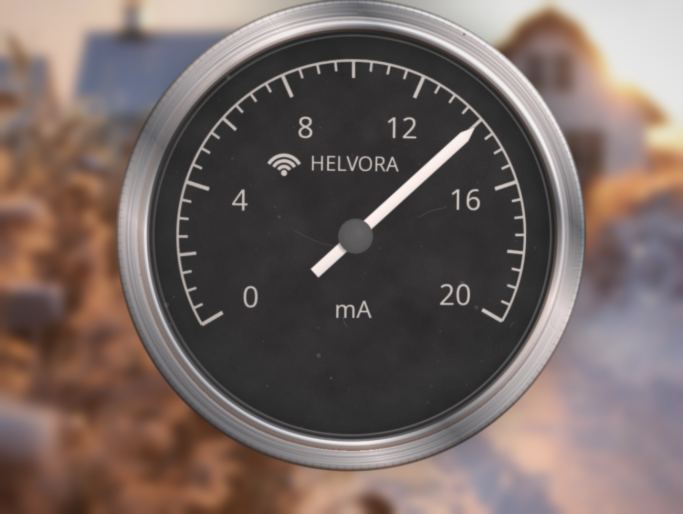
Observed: 14; mA
